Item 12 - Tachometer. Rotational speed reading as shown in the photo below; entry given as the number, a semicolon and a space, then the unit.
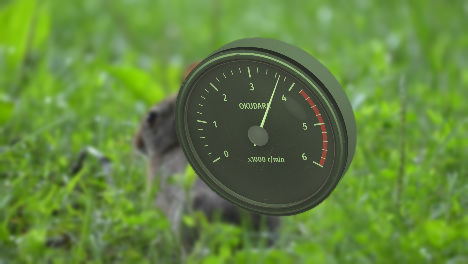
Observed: 3700; rpm
